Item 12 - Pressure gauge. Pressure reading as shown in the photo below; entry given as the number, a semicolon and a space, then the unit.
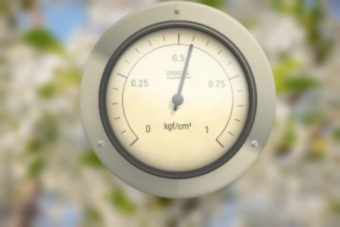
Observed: 0.55; kg/cm²
